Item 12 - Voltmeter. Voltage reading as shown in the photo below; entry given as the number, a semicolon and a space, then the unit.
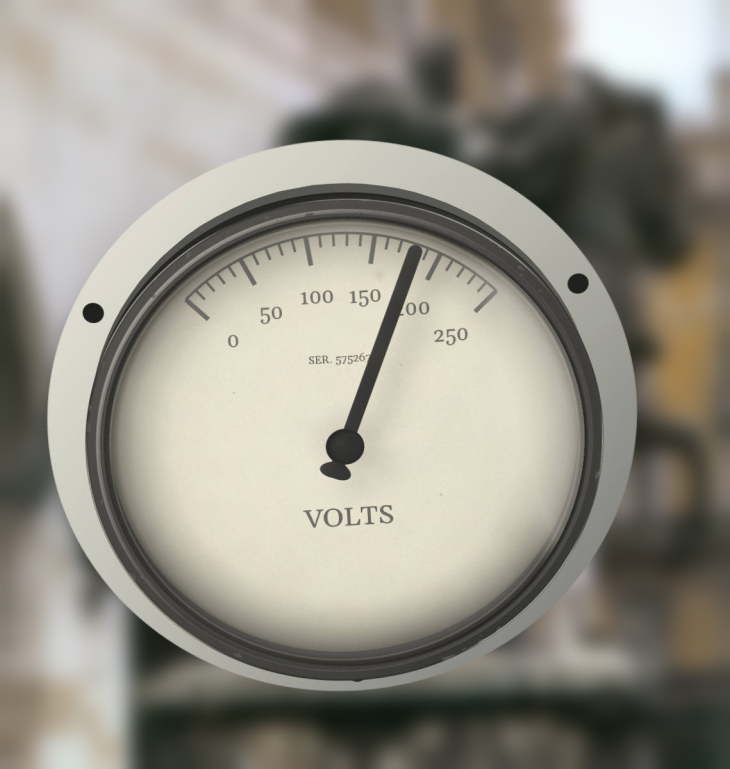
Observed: 180; V
